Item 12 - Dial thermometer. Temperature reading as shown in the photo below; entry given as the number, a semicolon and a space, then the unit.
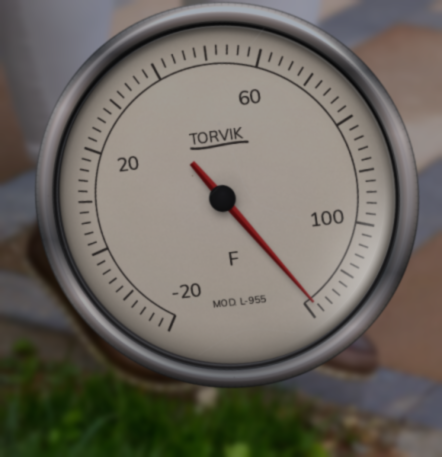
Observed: 118; °F
